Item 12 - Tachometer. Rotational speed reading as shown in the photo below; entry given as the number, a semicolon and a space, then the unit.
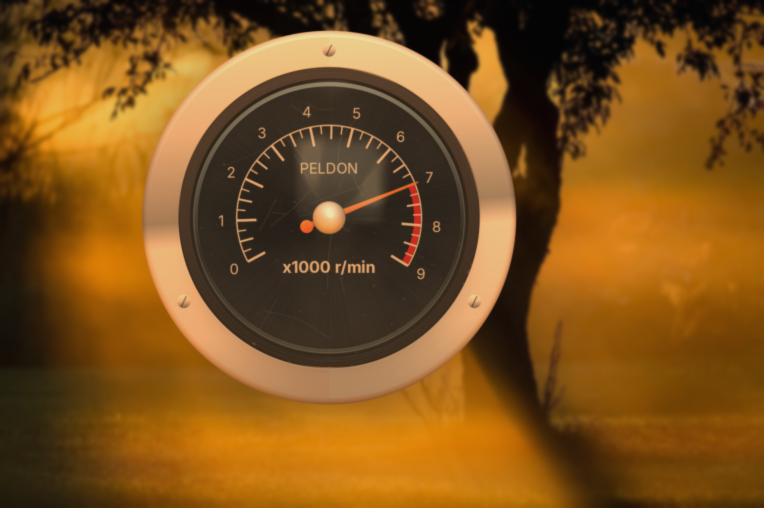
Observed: 7000; rpm
